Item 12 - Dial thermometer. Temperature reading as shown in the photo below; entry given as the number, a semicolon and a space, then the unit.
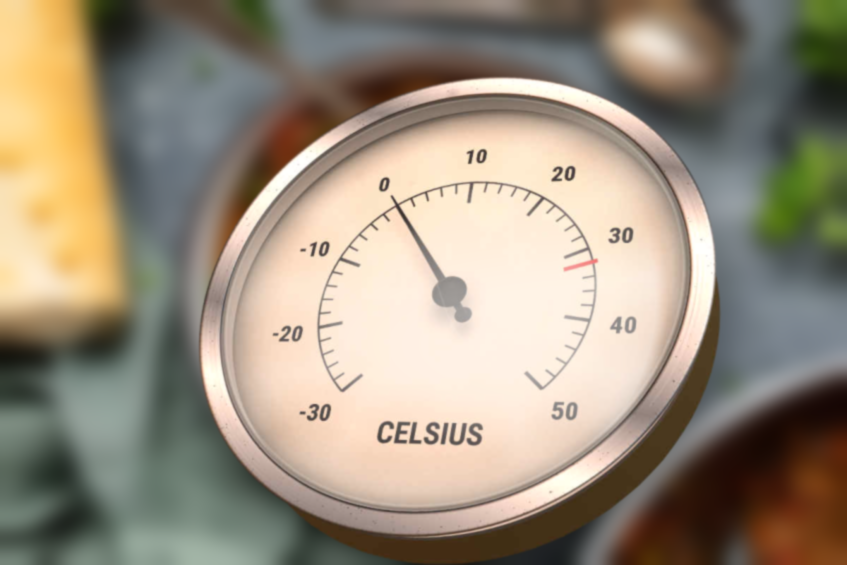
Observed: 0; °C
